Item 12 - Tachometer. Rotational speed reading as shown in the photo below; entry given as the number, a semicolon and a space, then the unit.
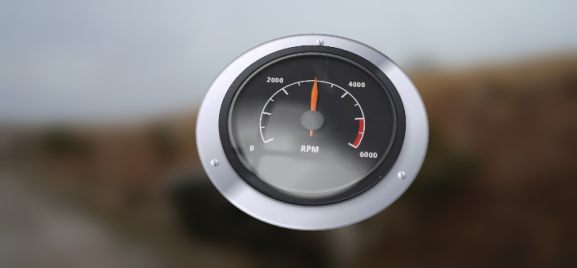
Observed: 3000; rpm
